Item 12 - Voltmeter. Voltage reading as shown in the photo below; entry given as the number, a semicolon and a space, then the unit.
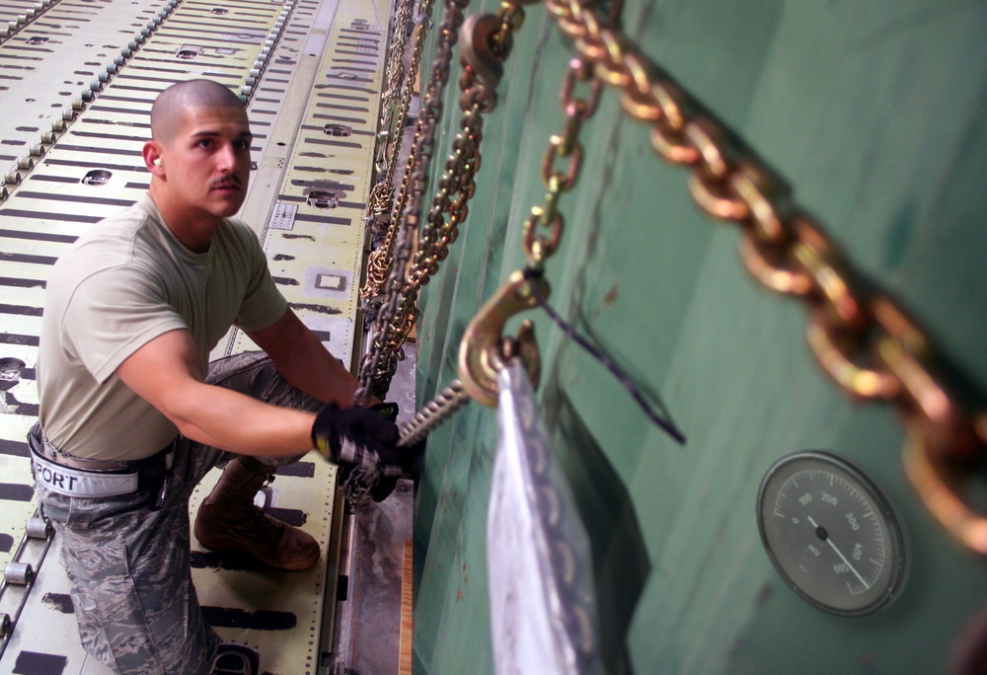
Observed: 450; mV
